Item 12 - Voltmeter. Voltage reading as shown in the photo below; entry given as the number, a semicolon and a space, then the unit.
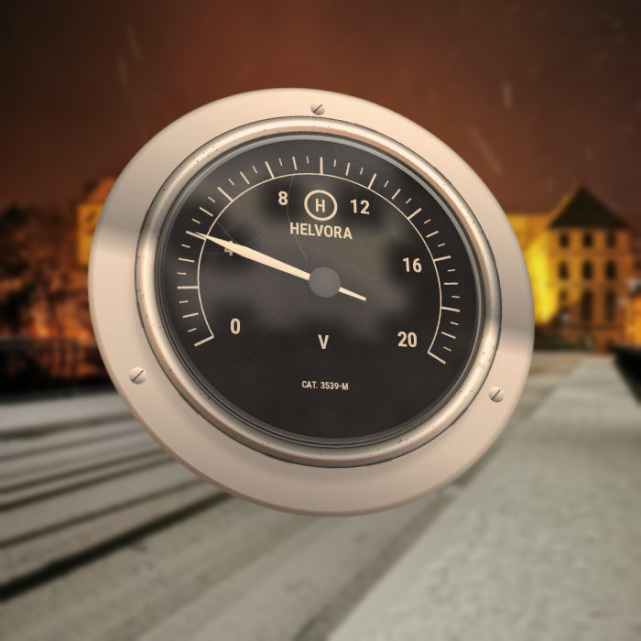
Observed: 4; V
